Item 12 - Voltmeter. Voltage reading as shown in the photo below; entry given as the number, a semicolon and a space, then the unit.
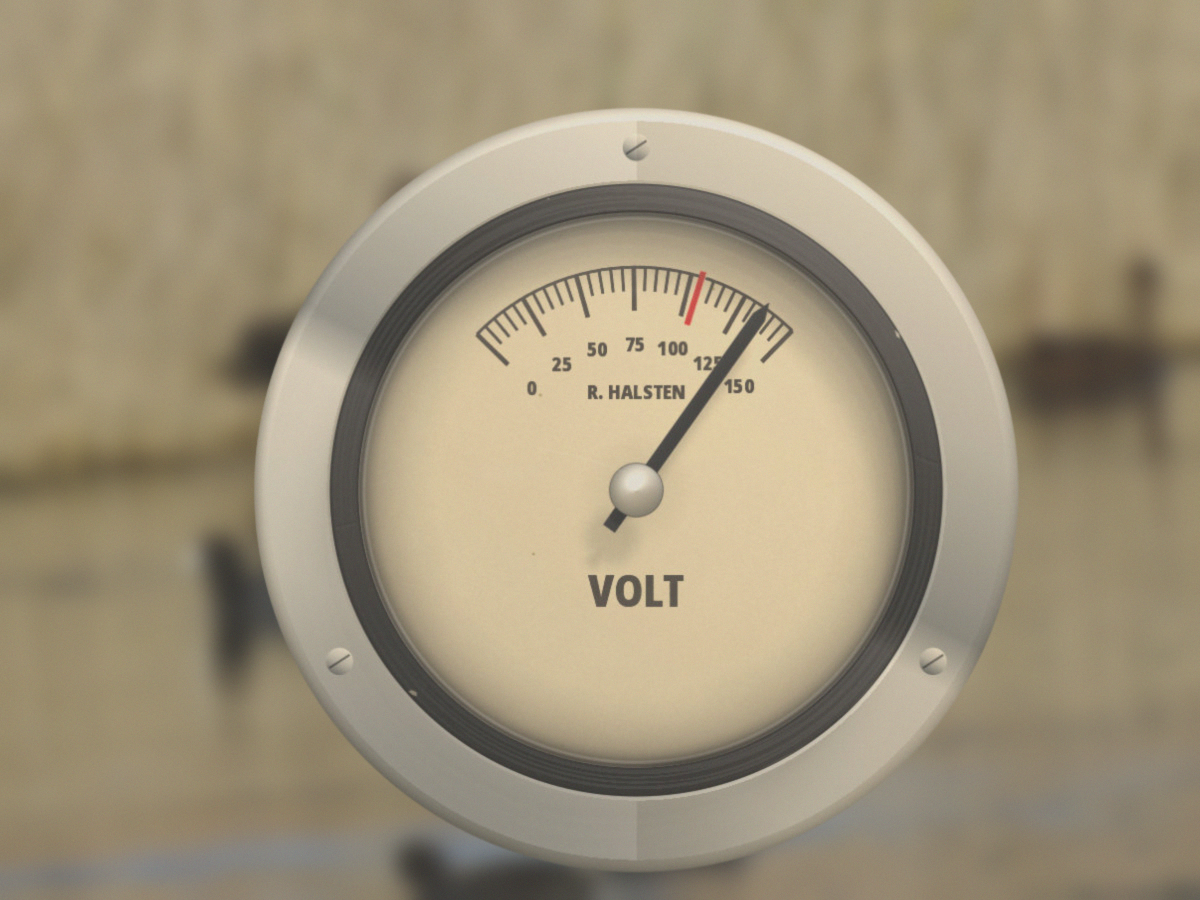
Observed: 135; V
